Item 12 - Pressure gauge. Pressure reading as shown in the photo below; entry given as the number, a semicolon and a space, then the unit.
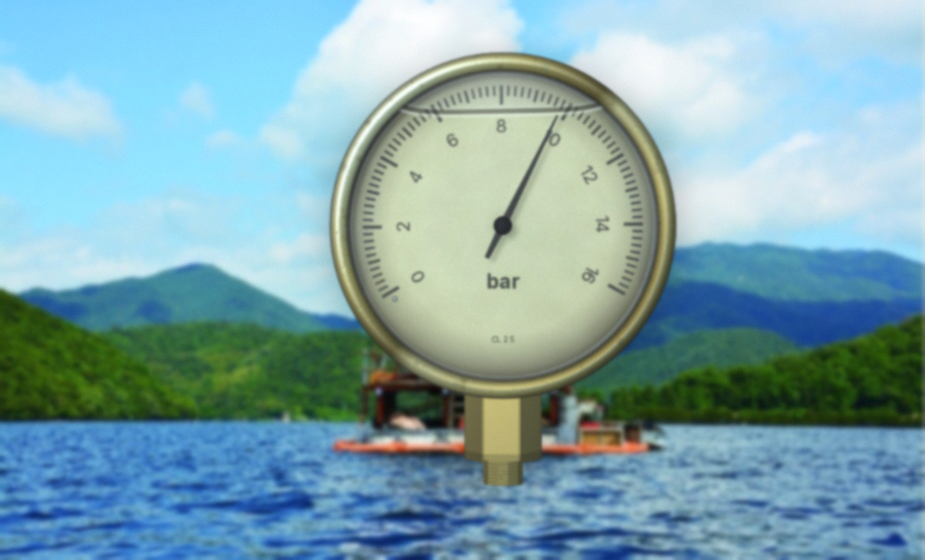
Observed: 9.8; bar
